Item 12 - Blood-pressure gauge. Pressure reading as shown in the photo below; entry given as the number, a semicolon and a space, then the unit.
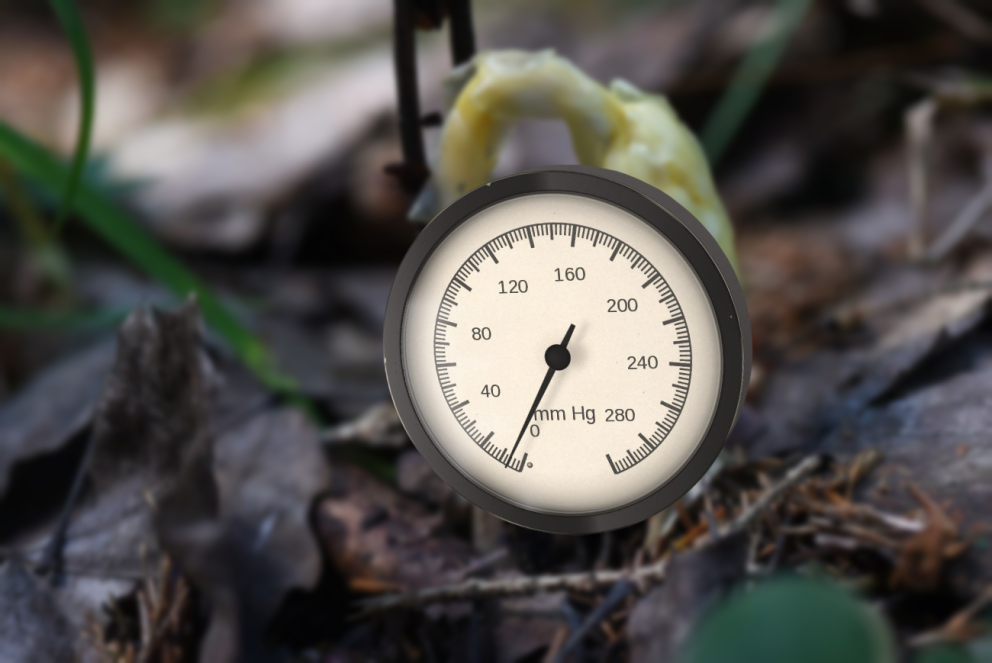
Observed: 6; mmHg
